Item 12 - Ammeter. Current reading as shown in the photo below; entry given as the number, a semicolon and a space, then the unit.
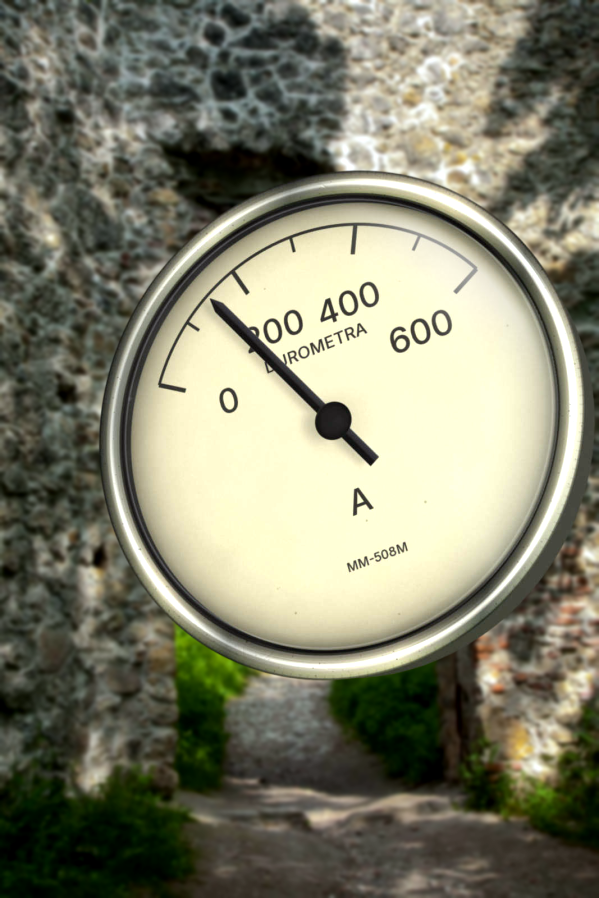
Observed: 150; A
